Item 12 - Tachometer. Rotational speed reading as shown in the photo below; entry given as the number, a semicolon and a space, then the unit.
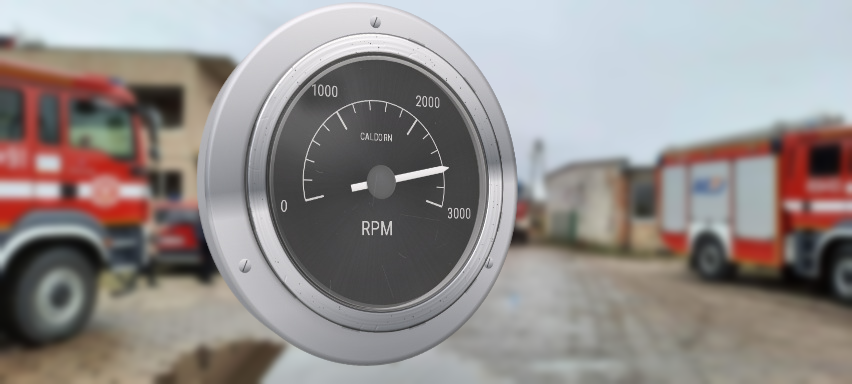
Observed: 2600; rpm
